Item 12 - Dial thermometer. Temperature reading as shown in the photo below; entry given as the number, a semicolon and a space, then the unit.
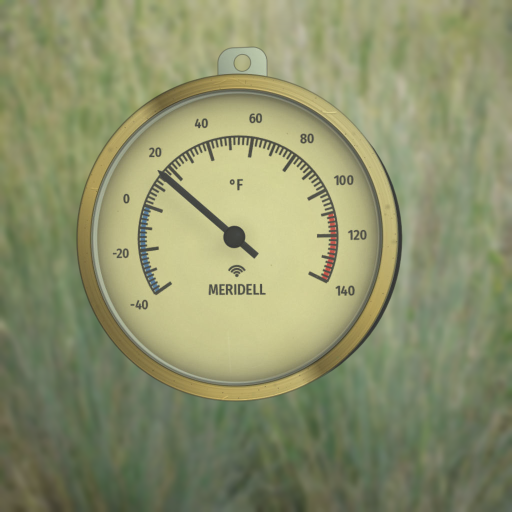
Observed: 16; °F
